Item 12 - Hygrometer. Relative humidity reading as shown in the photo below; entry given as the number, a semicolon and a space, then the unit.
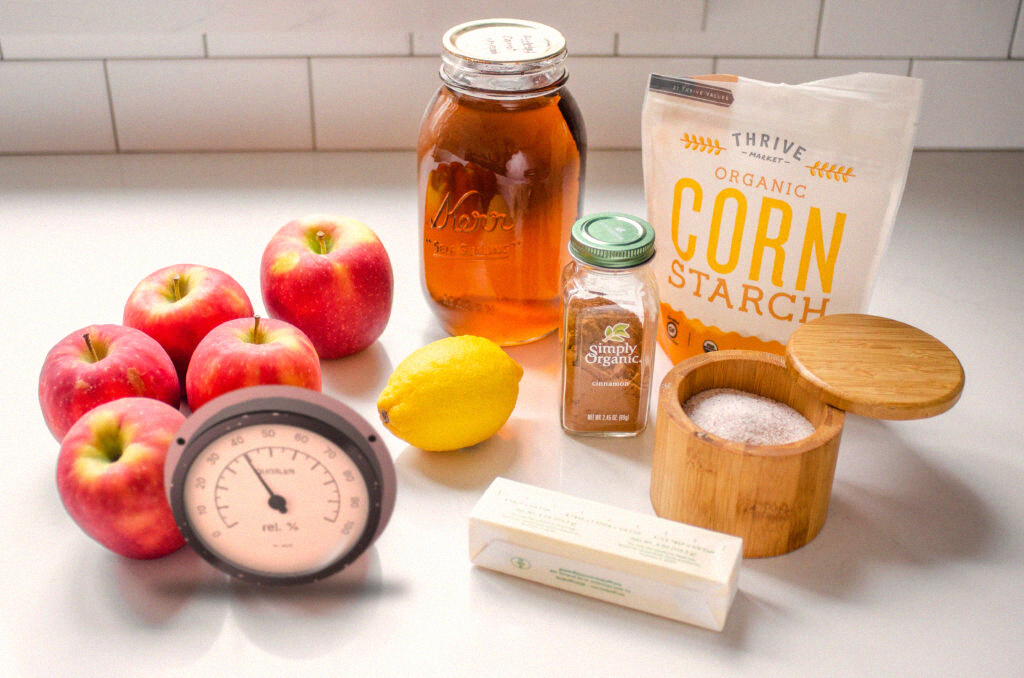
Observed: 40; %
